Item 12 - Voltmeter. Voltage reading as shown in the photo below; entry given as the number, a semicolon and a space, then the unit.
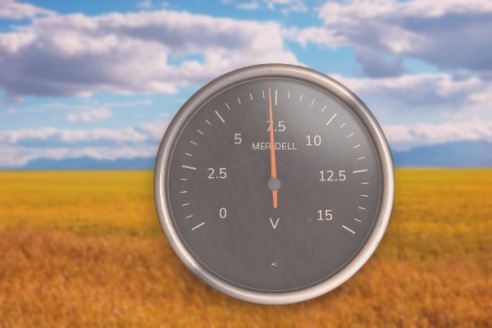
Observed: 7.25; V
